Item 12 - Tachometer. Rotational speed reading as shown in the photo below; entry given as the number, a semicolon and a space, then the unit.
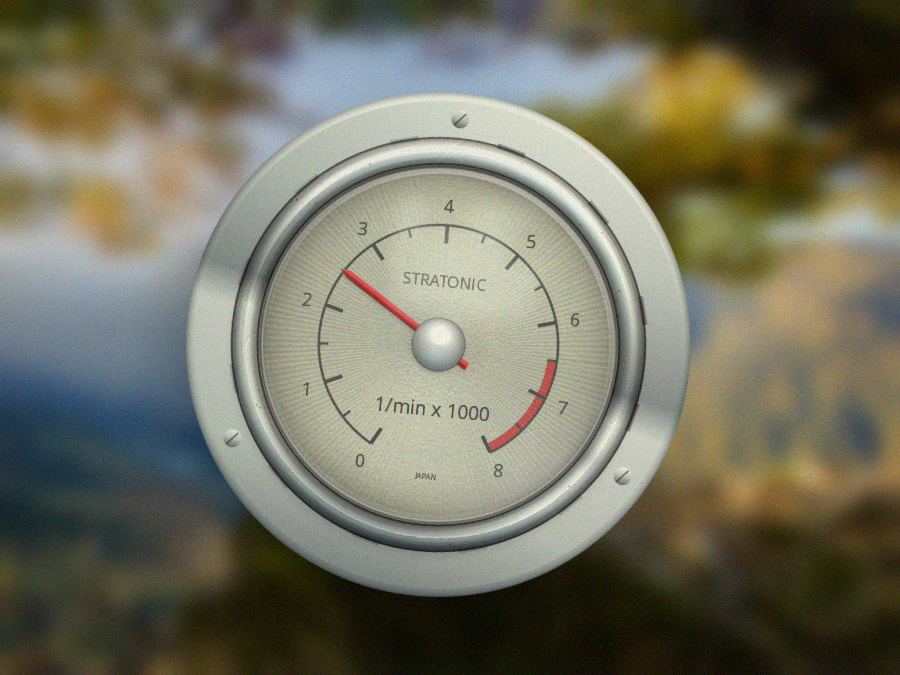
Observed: 2500; rpm
